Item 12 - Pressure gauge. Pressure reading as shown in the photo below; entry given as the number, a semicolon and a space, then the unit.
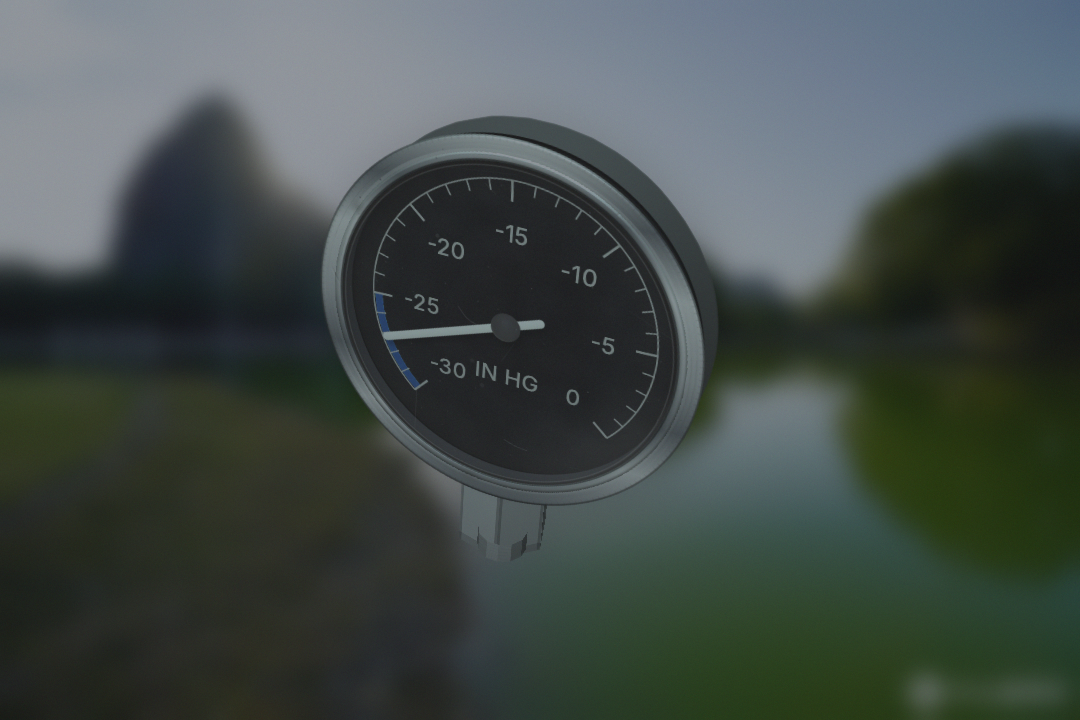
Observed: -27; inHg
